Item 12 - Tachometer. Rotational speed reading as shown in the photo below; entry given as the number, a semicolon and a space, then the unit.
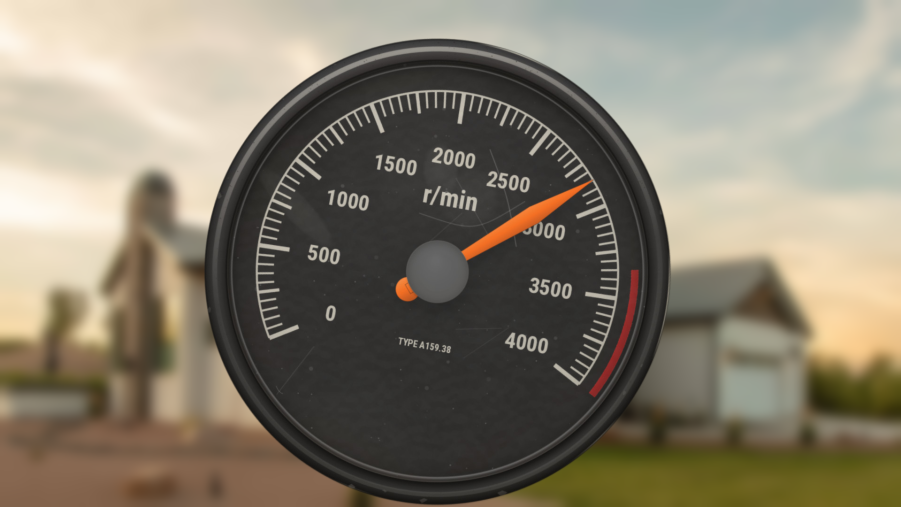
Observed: 2850; rpm
